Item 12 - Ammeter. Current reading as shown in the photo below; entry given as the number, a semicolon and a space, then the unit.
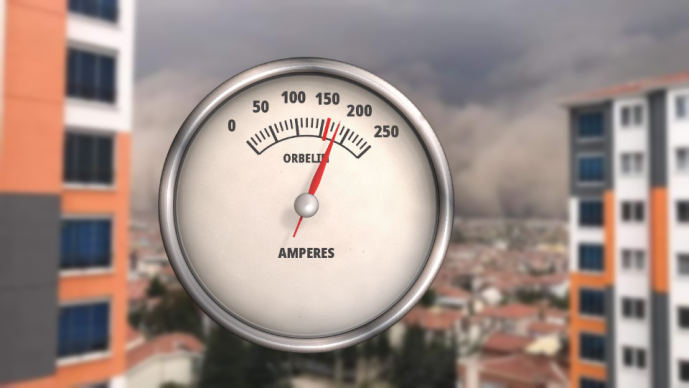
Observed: 180; A
